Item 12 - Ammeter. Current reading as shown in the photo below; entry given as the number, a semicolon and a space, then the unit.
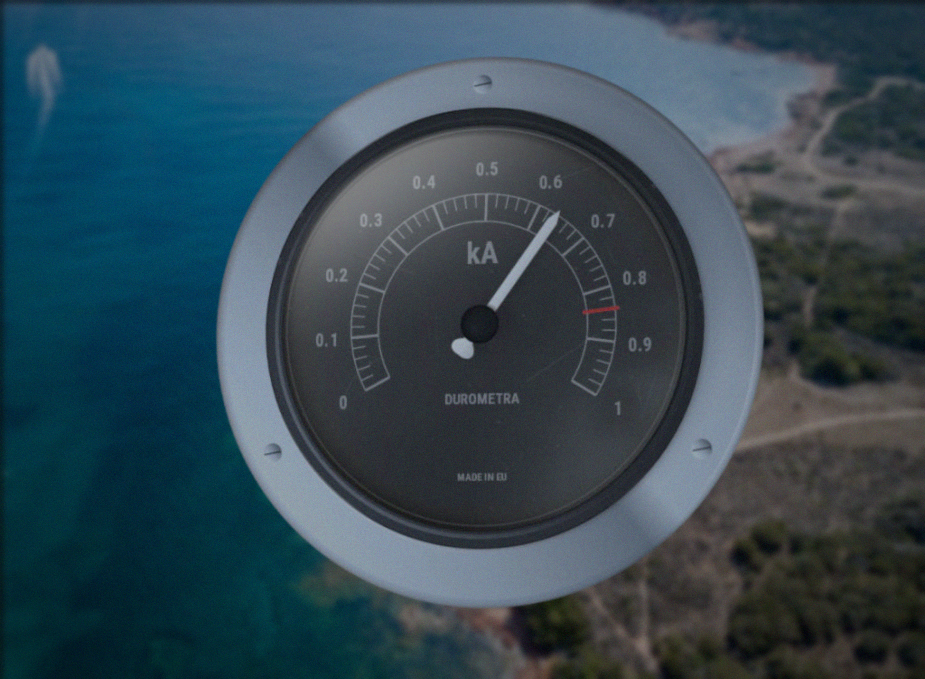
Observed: 0.64; kA
